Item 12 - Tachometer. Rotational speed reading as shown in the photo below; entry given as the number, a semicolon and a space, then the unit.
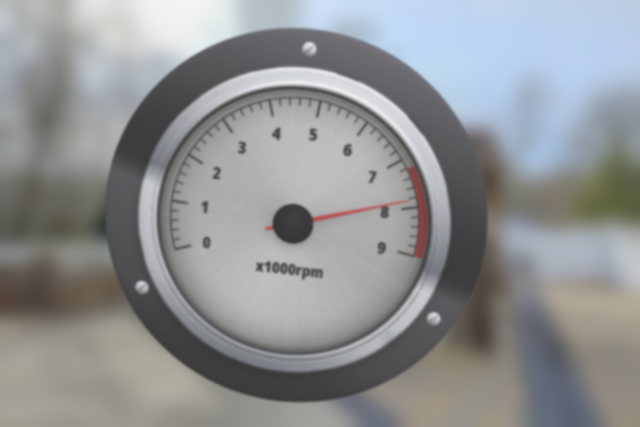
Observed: 7800; rpm
